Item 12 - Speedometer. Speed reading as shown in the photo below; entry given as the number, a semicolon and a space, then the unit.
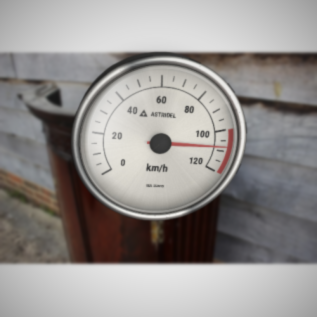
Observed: 107.5; km/h
